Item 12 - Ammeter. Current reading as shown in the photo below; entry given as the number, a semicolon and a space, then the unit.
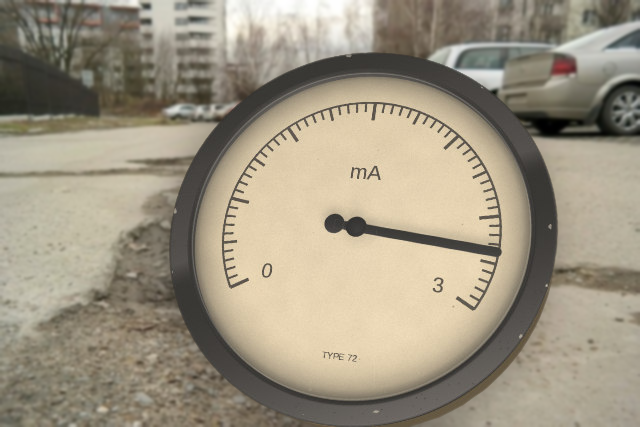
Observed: 2.7; mA
